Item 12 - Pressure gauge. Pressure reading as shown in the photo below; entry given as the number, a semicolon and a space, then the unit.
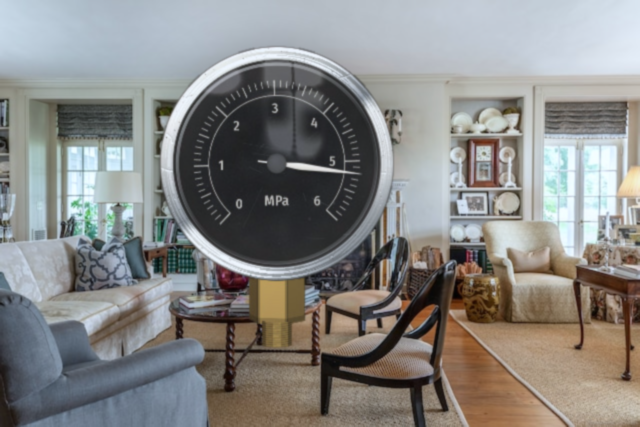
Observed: 5.2; MPa
